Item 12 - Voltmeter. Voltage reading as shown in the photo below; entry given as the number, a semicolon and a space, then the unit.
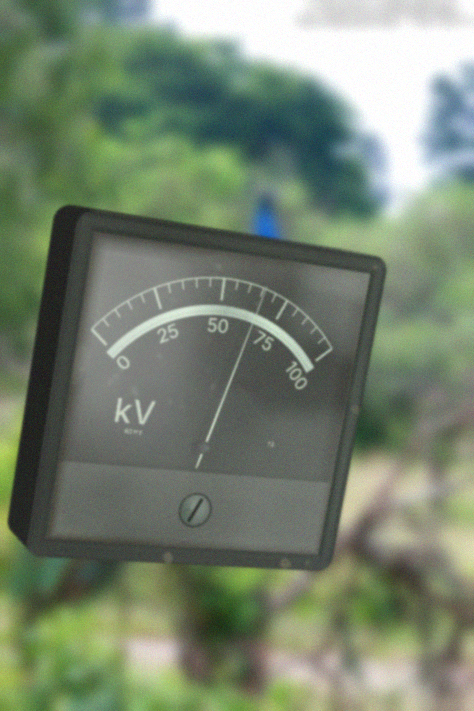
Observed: 65; kV
